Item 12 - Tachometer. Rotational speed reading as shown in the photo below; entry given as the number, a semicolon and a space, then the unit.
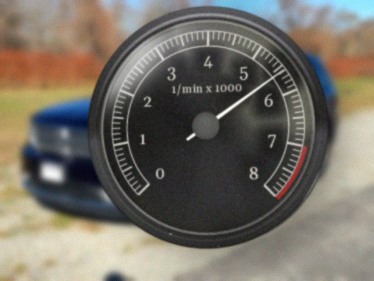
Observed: 5600; rpm
